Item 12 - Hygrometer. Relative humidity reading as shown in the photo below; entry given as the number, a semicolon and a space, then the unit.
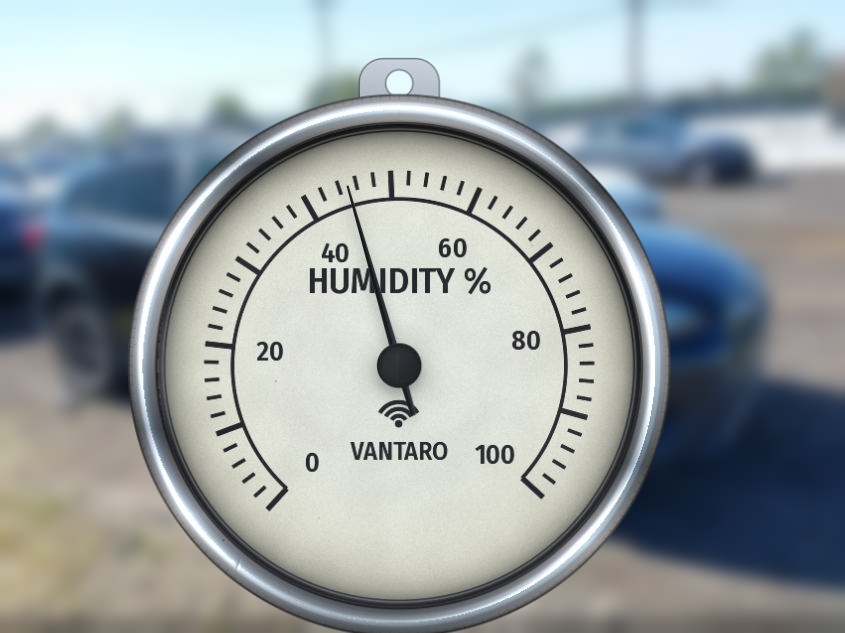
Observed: 45; %
